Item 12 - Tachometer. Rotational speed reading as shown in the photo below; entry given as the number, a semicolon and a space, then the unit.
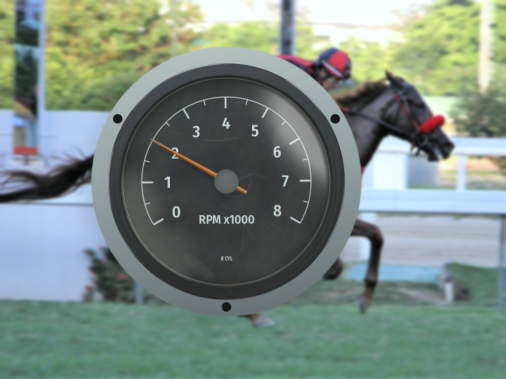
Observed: 2000; rpm
